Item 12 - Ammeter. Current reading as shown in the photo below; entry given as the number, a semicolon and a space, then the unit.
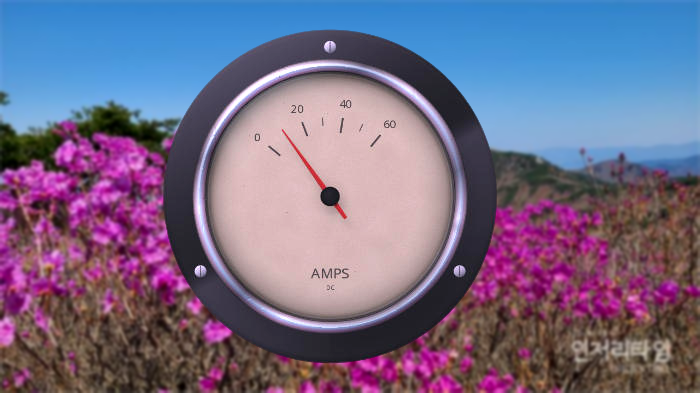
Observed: 10; A
